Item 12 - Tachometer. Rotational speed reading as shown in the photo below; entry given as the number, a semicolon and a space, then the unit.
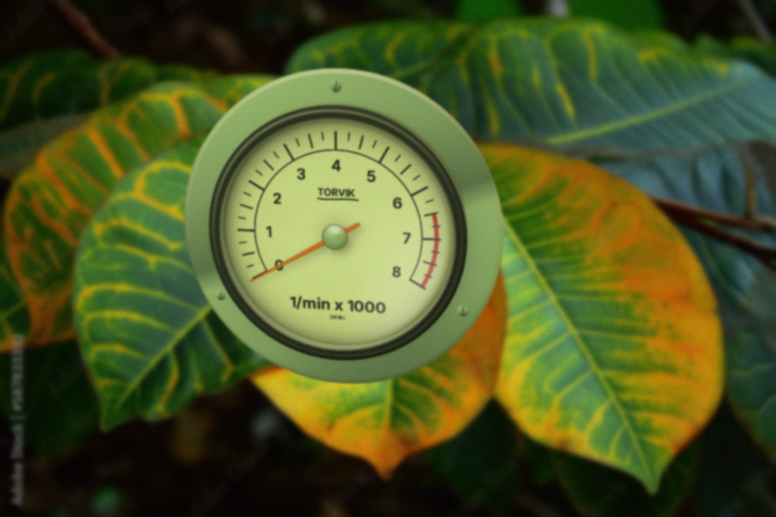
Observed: 0; rpm
